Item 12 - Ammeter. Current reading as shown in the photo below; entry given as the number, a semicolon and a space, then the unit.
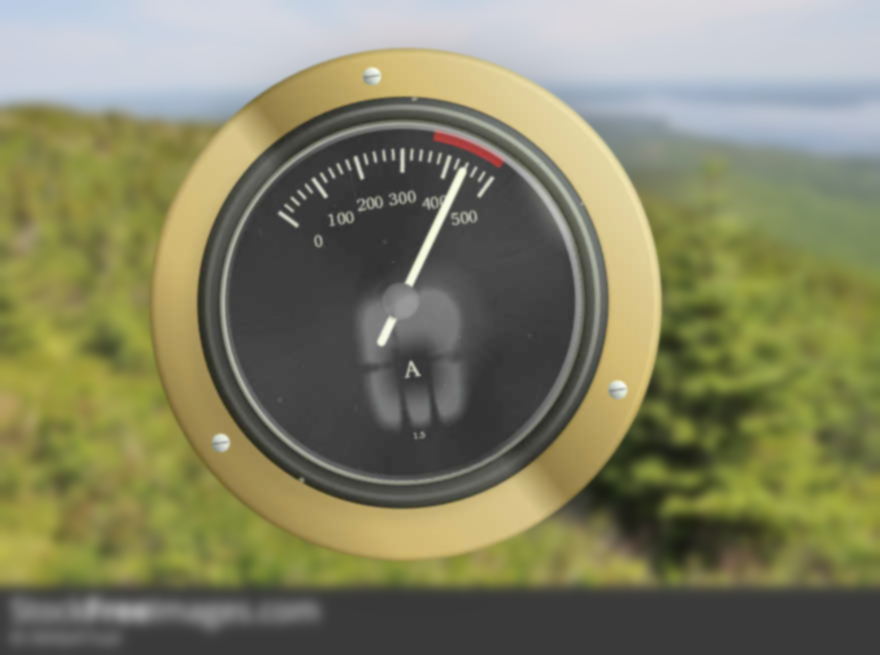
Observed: 440; A
